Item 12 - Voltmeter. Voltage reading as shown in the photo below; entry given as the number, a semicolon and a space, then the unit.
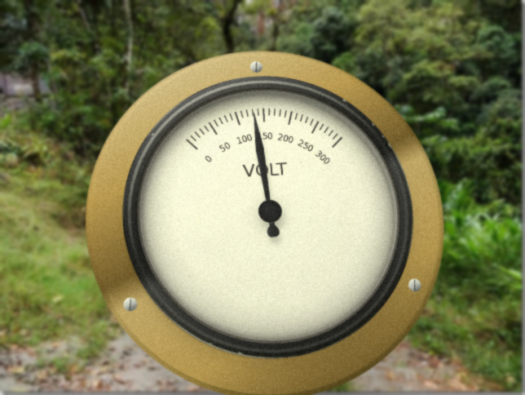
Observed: 130; V
